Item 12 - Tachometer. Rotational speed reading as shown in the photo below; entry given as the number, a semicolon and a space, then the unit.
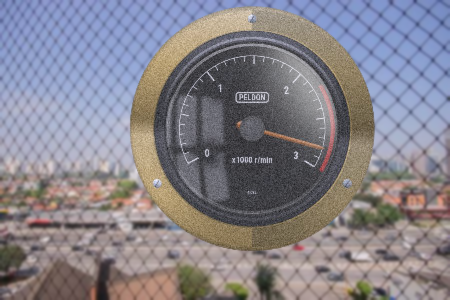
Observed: 2800; rpm
